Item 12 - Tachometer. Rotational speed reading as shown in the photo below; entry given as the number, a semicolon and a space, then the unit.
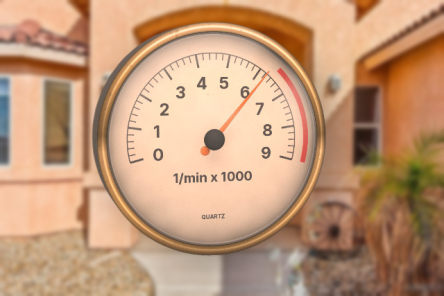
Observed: 6200; rpm
